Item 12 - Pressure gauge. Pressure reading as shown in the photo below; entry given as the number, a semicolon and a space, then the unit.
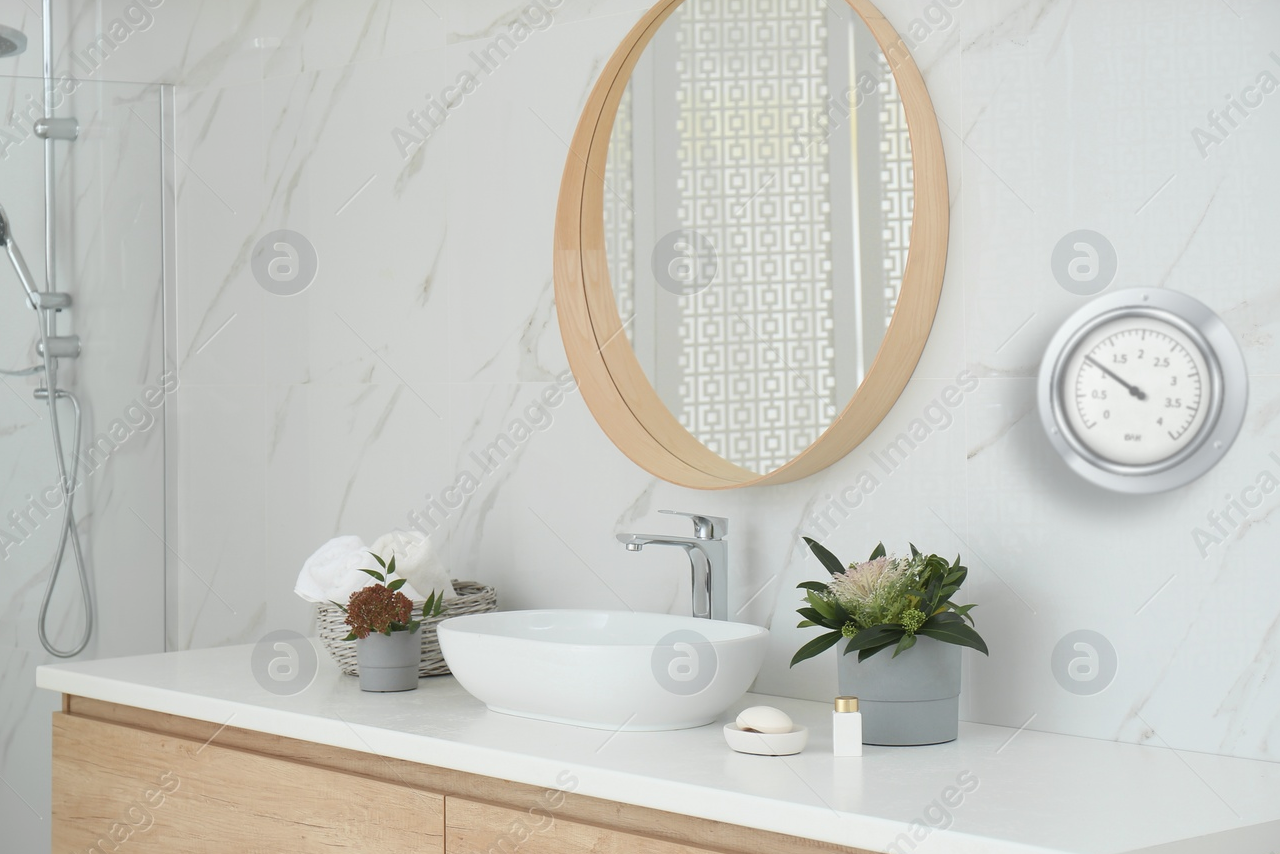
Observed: 1.1; bar
